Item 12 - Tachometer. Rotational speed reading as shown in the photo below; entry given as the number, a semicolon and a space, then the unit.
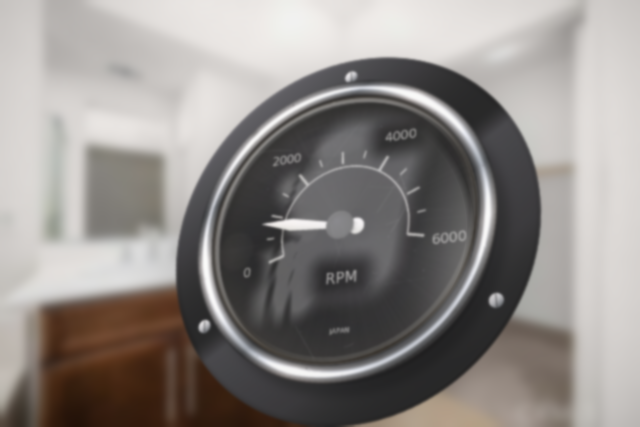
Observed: 750; rpm
